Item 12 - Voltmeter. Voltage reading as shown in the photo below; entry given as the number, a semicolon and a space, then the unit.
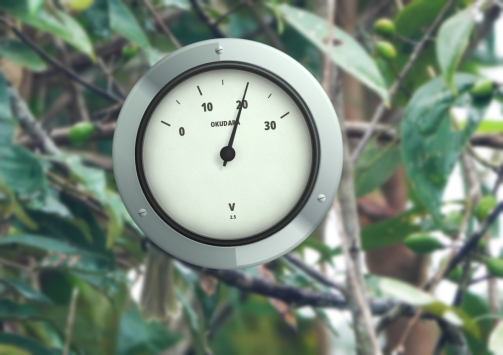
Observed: 20; V
